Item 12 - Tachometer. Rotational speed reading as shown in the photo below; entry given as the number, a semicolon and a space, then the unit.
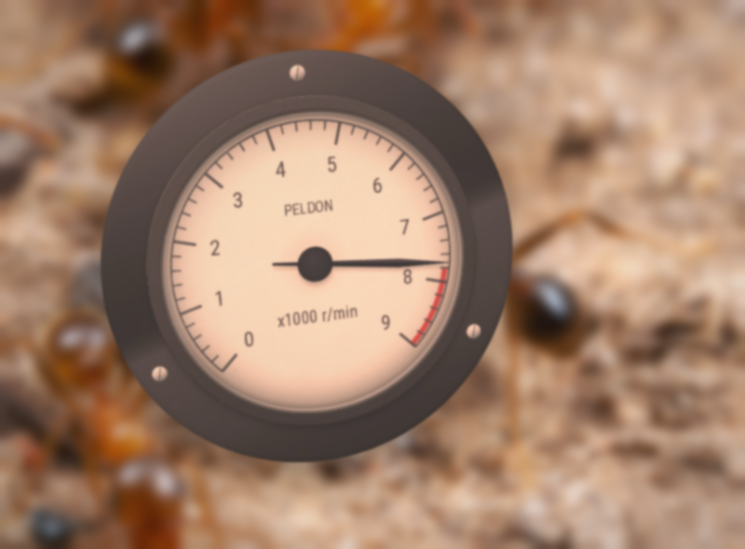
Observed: 7700; rpm
